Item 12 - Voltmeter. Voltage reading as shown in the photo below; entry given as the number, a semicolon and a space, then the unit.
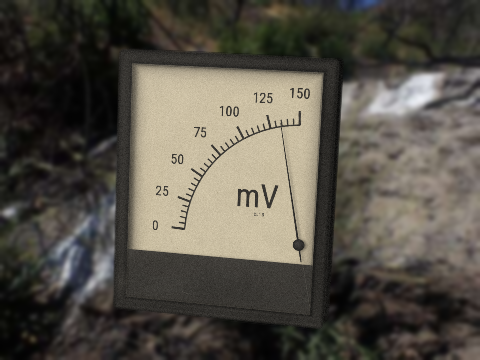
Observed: 135; mV
